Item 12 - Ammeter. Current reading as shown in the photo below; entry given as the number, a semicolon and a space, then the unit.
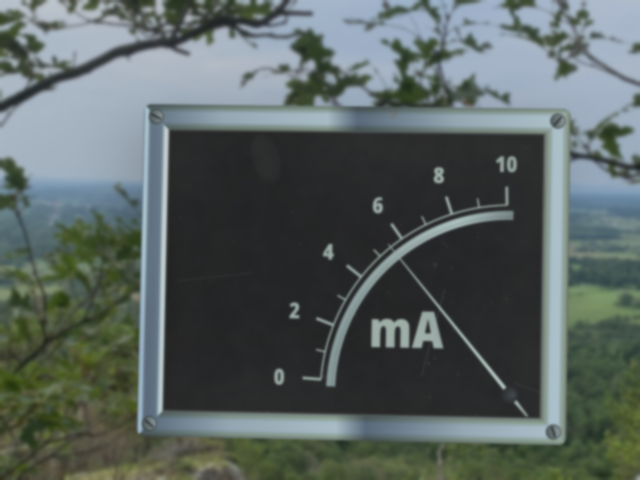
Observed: 5.5; mA
